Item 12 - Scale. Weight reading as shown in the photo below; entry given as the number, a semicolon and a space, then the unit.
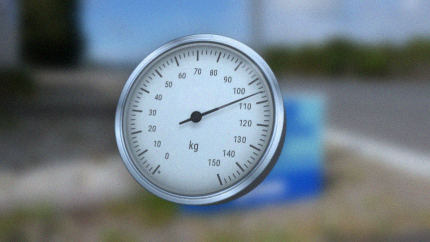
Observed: 106; kg
